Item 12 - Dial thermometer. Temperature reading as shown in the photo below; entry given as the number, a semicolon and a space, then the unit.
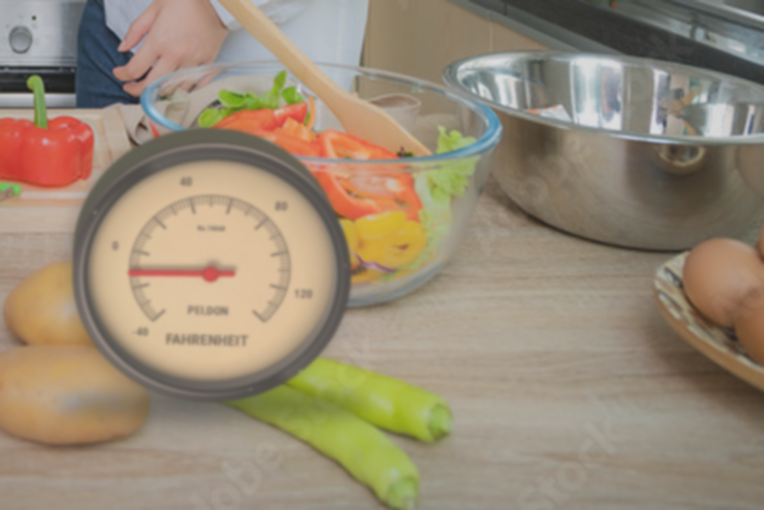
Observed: -10; °F
